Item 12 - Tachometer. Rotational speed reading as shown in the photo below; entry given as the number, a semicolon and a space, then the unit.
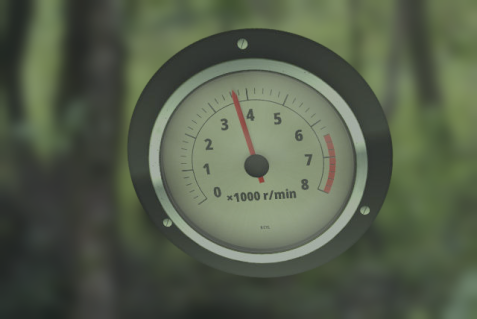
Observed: 3700; rpm
